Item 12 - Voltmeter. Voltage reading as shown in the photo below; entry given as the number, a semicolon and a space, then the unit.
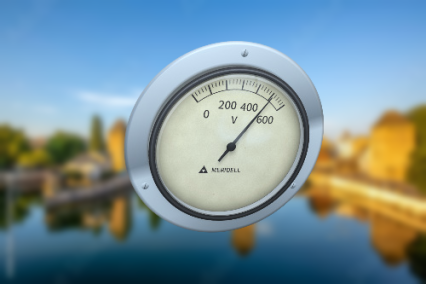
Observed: 500; V
